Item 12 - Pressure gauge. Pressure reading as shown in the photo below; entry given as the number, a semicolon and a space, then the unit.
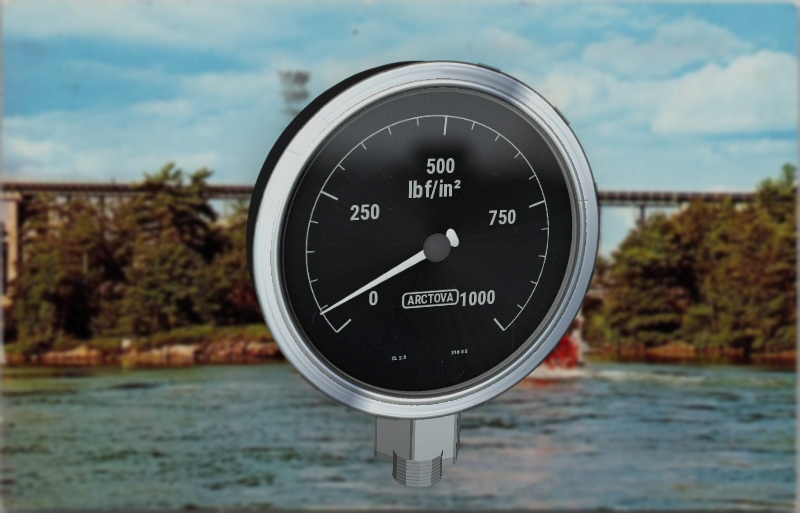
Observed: 50; psi
